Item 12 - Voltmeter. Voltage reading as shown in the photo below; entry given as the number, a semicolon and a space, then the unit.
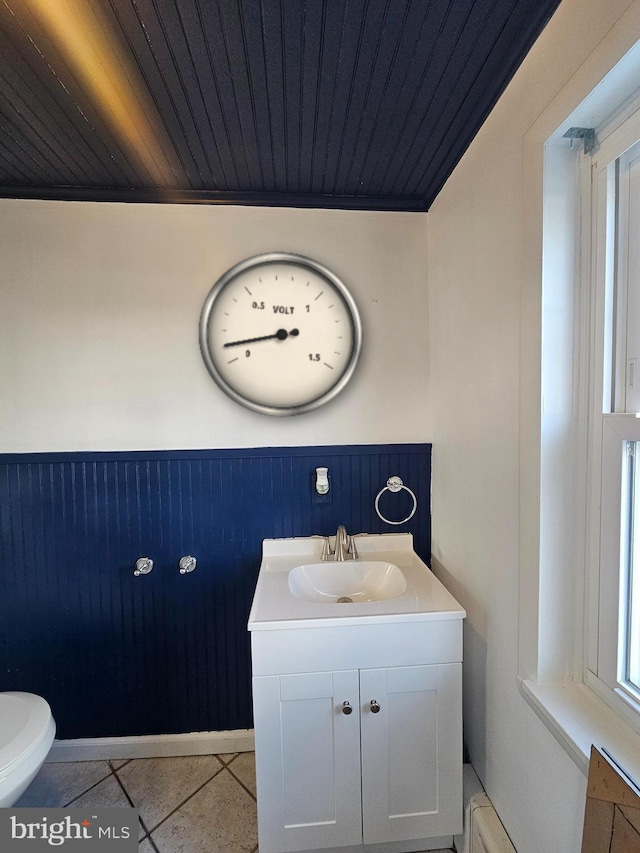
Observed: 0.1; V
